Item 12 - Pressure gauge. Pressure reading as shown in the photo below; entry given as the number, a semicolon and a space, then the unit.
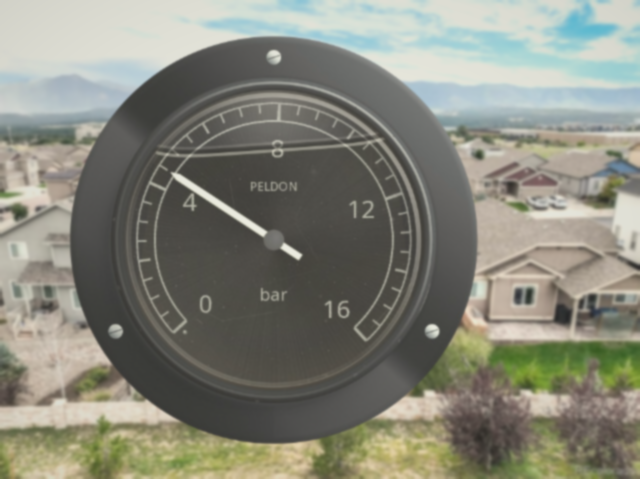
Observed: 4.5; bar
